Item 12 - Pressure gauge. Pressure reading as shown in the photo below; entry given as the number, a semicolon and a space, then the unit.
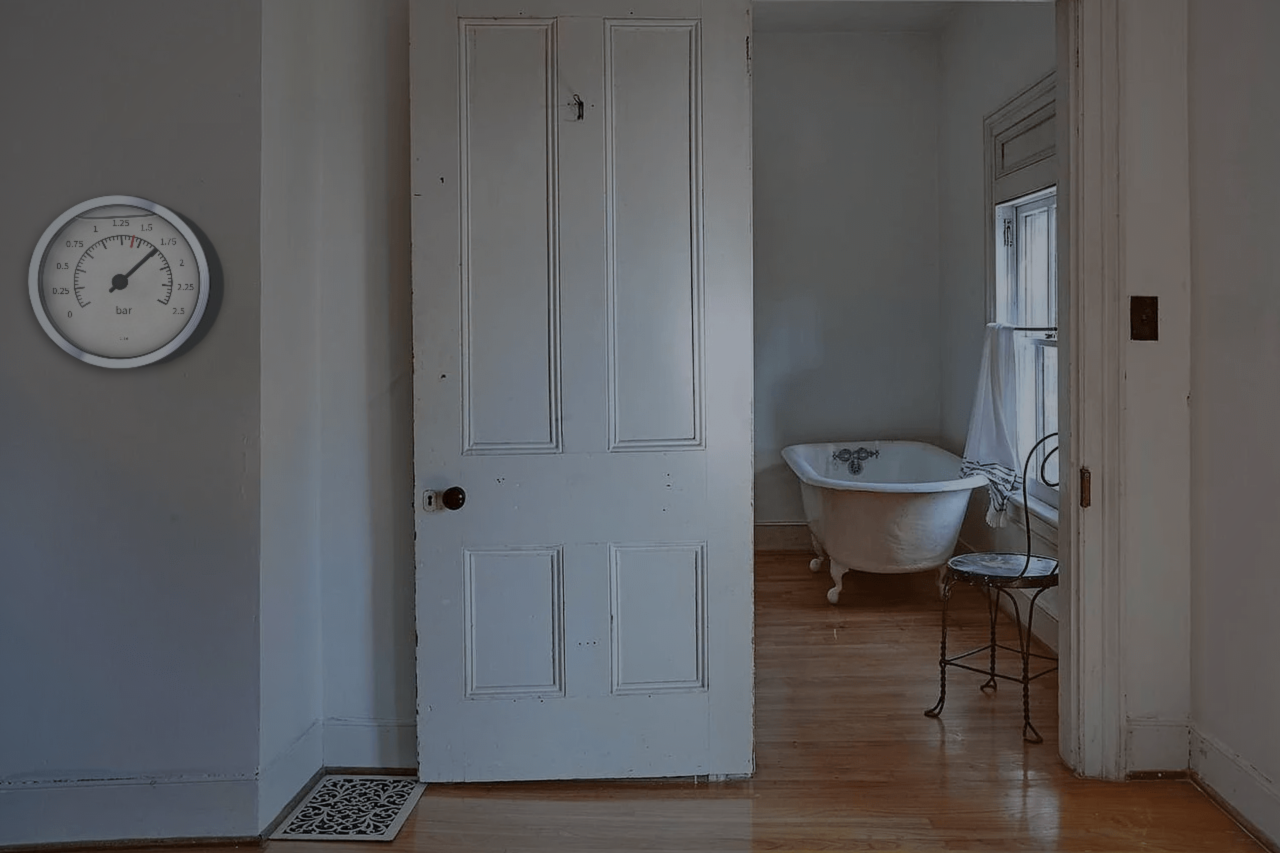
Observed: 1.75; bar
